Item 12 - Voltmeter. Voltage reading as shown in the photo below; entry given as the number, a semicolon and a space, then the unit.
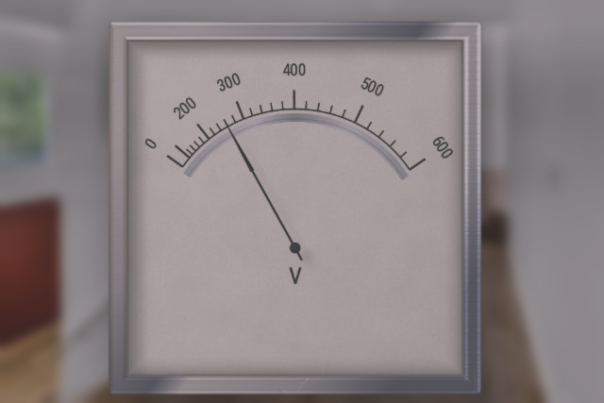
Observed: 260; V
